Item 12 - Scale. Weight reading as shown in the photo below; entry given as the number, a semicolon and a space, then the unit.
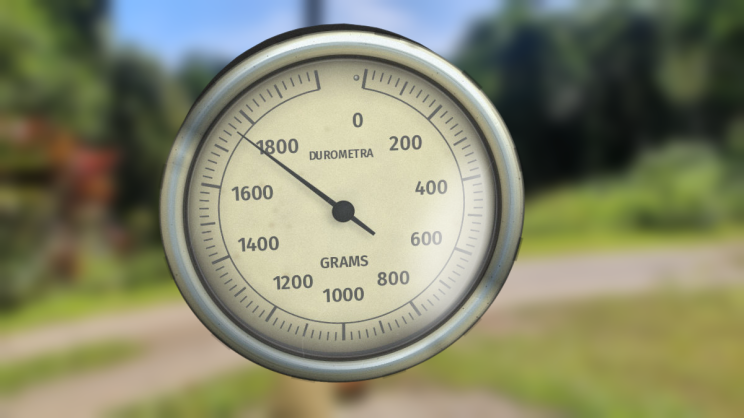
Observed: 1760; g
